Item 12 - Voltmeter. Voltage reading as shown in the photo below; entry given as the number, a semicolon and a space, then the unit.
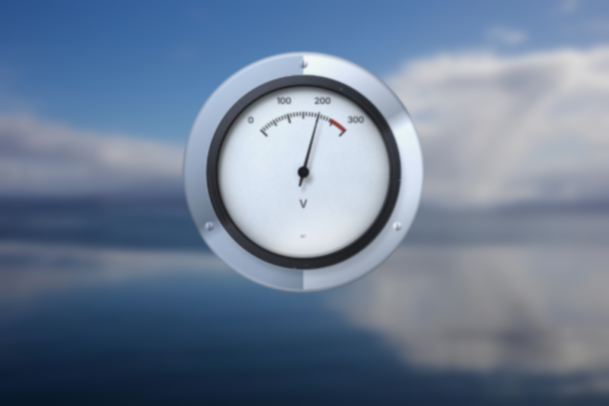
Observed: 200; V
